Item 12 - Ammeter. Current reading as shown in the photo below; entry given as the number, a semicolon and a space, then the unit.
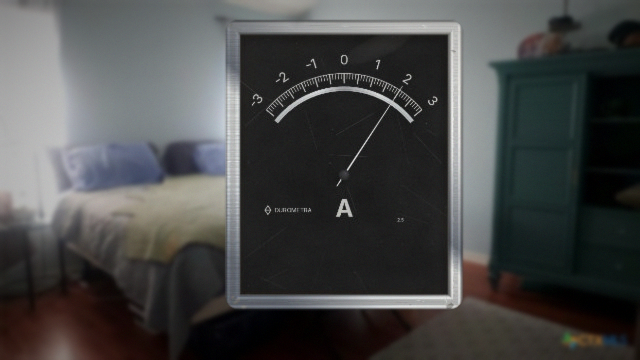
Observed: 2; A
